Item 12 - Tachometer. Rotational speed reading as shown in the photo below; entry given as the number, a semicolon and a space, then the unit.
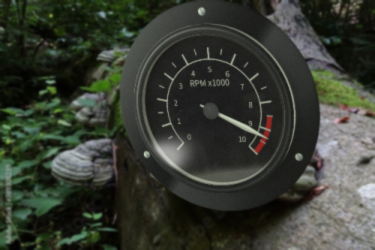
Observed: 9250; rpm
